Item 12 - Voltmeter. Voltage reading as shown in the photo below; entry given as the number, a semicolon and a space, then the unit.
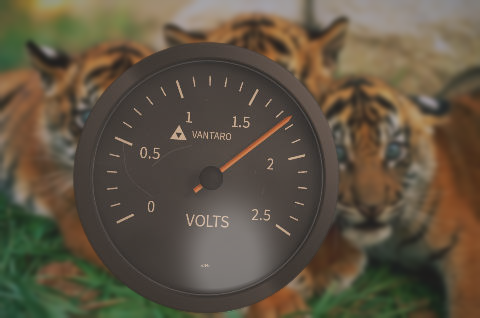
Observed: 1.75; V
